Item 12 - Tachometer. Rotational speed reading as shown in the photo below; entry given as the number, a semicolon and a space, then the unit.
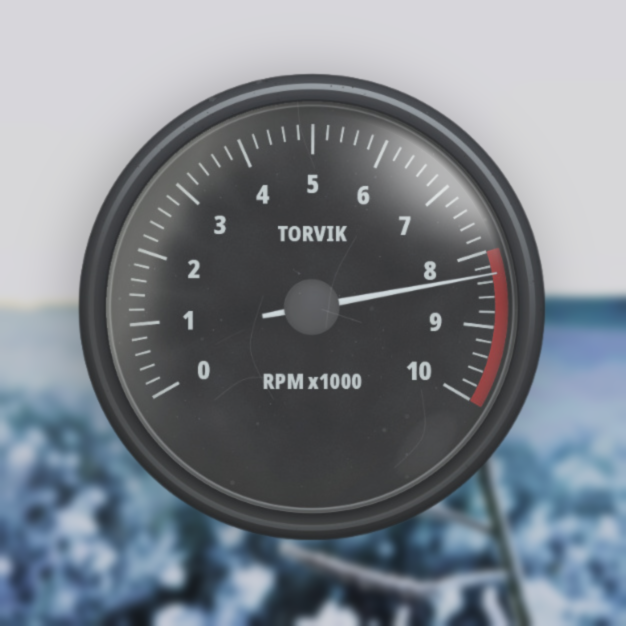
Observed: 8300; rpm
